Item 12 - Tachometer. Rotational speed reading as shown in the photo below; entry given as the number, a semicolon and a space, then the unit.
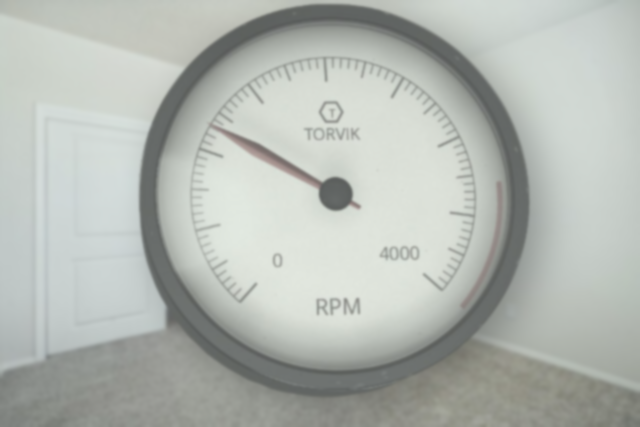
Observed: 1150; rpm
